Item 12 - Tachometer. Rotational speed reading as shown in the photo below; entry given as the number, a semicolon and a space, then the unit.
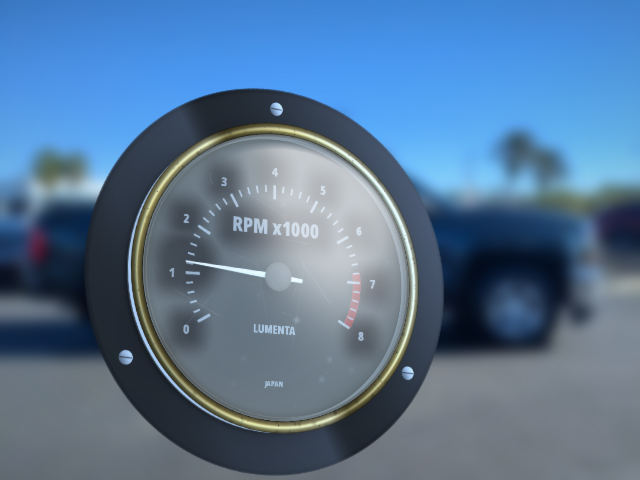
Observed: 1200; rpm
